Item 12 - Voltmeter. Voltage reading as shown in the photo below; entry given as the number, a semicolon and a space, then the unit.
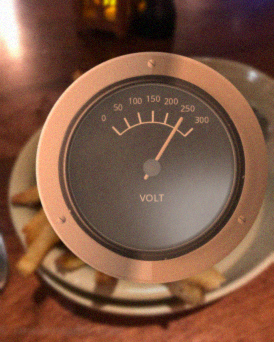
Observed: 250; V
